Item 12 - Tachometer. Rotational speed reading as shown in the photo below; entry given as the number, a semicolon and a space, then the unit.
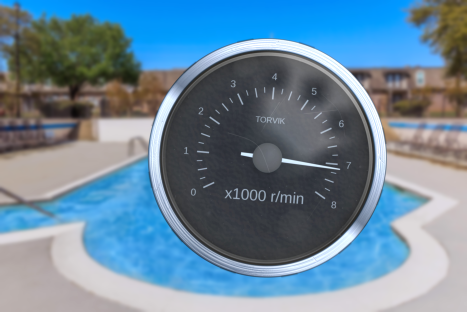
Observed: 7125; rpm
